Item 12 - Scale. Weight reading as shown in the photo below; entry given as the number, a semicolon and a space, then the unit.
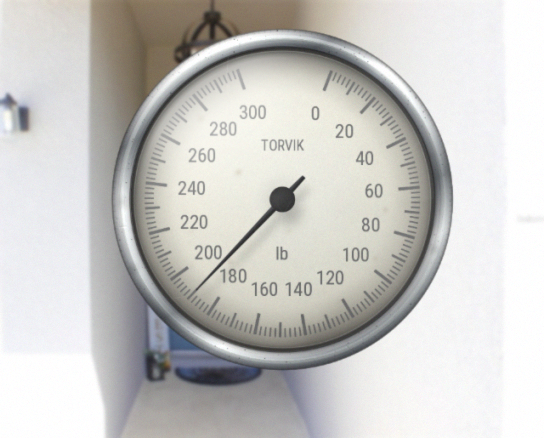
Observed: 190; lb
